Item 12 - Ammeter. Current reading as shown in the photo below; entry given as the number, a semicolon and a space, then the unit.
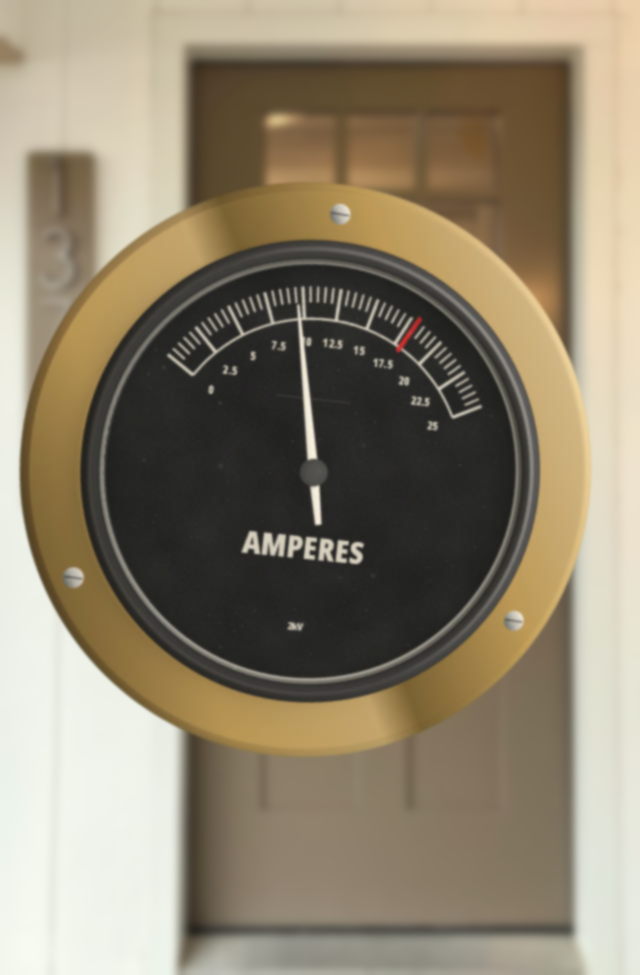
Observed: 9.5; A
